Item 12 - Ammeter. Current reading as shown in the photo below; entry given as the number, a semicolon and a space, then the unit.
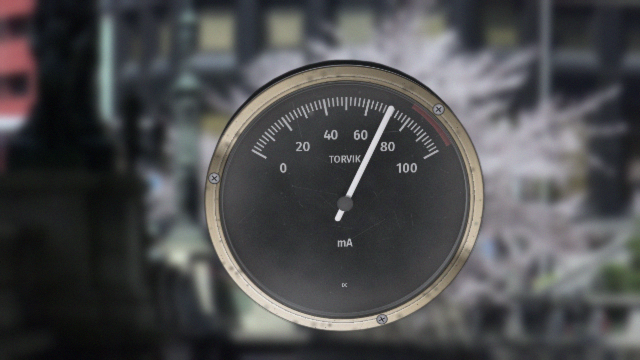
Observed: 70; mA
